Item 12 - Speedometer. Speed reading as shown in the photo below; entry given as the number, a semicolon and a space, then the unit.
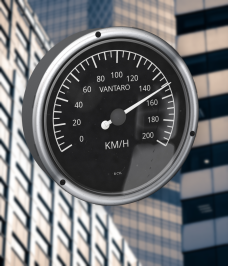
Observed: 150; km/h
